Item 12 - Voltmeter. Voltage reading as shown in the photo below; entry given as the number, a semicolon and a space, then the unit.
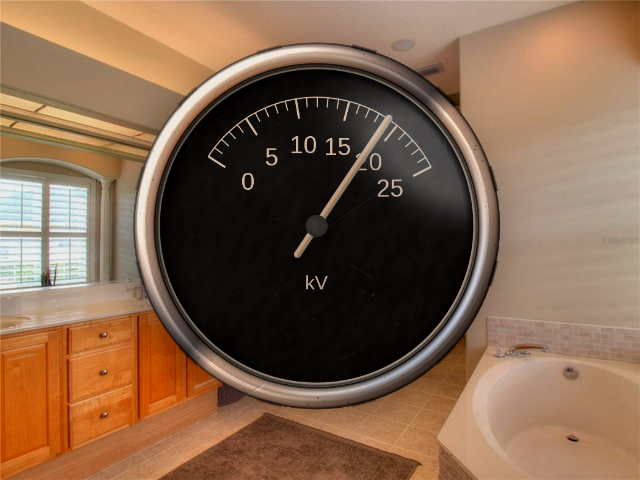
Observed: 19; kV
